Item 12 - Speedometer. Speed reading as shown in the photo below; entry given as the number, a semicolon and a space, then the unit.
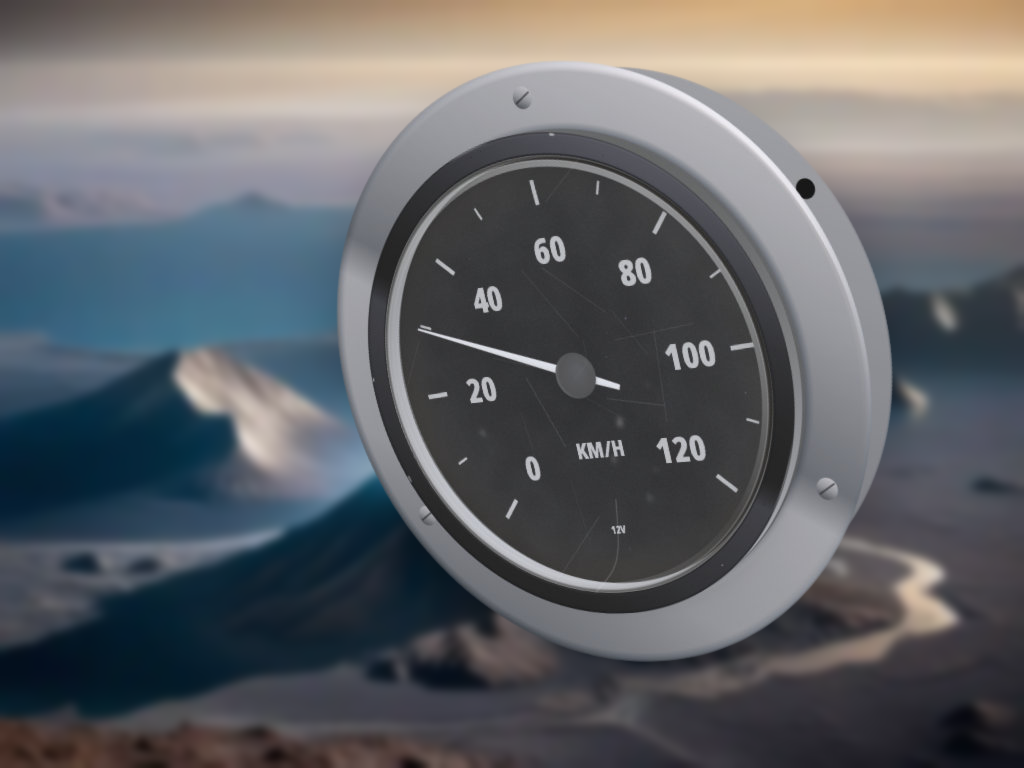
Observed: 30; km/h
